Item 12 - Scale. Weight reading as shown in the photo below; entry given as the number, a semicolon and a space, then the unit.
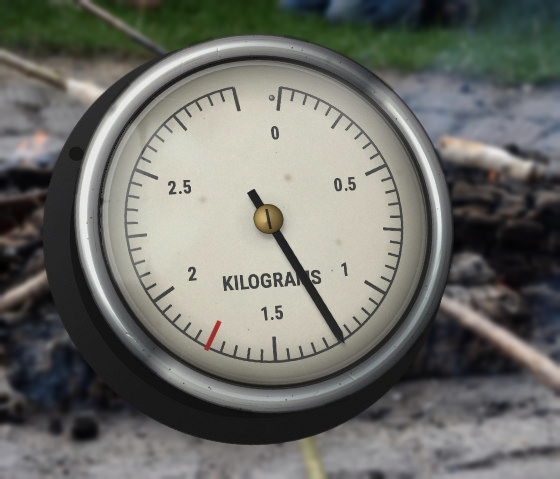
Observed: 1.25; kg
